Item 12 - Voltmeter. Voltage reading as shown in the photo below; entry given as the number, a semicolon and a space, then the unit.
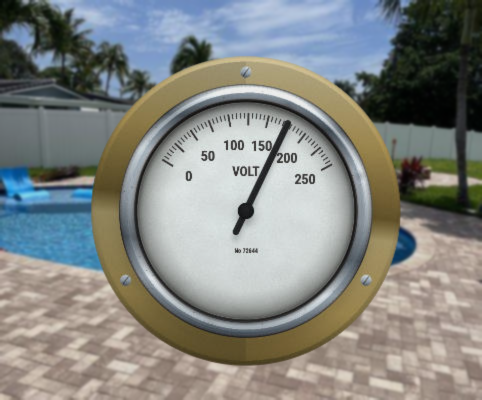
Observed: 175; V
